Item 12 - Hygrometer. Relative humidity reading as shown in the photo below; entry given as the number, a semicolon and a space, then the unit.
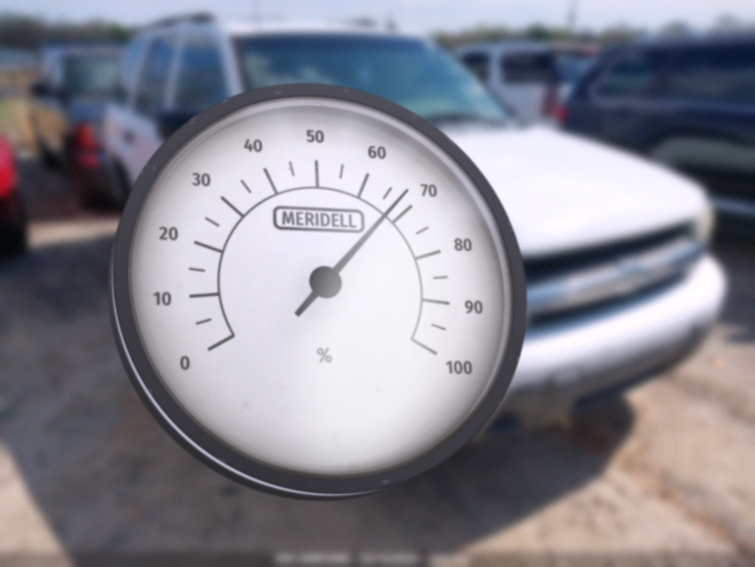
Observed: 67.5; %
